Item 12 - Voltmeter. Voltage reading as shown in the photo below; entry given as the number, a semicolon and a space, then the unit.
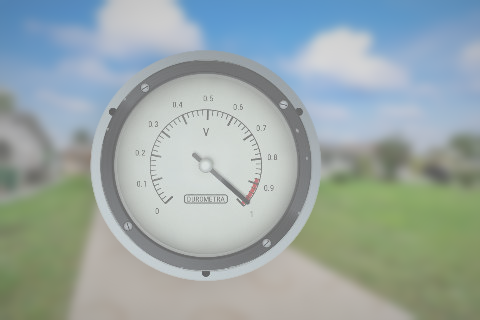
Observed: 0.98; V
